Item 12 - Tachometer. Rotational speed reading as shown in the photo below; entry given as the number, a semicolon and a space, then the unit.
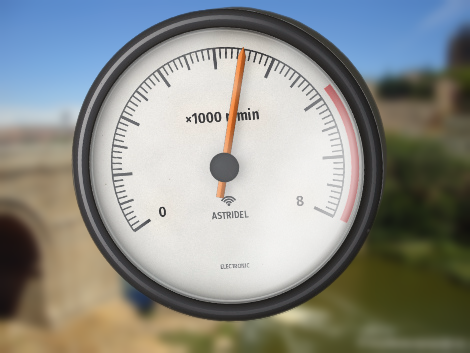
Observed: 4500; rpm
